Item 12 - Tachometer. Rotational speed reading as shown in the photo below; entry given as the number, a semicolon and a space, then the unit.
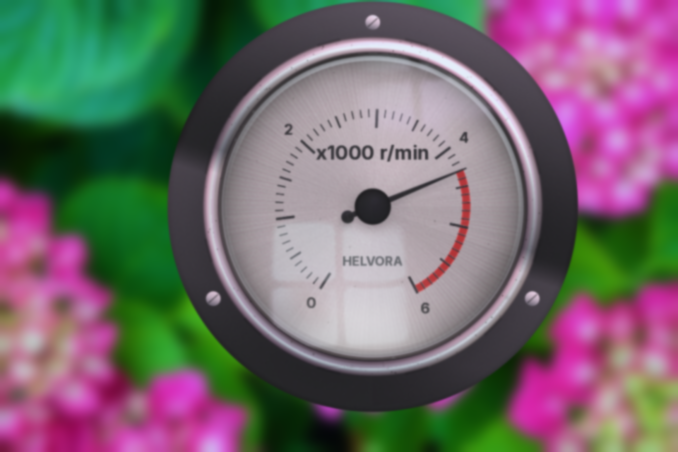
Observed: 4300; rpm
